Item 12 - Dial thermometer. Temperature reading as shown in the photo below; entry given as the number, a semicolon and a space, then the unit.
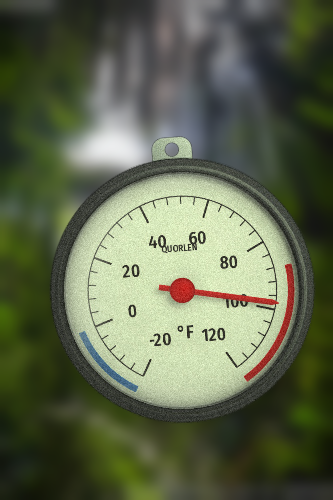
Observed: 98; °F
